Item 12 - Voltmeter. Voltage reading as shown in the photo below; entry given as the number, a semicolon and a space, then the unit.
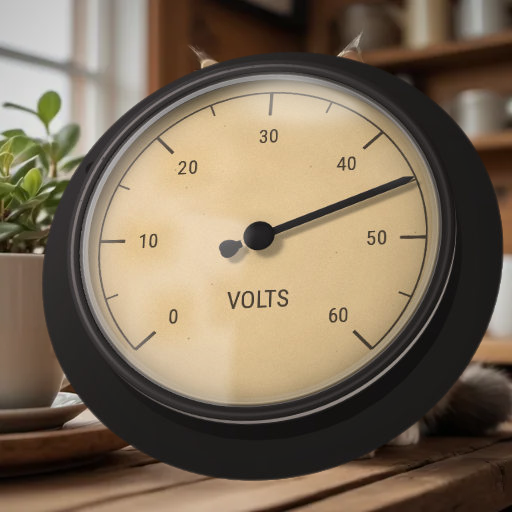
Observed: 45; V
